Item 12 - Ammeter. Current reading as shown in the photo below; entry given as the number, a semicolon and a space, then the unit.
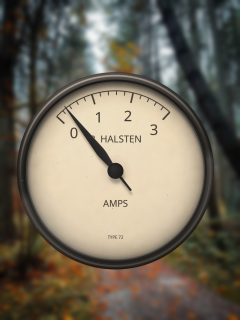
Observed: 0.3; A
